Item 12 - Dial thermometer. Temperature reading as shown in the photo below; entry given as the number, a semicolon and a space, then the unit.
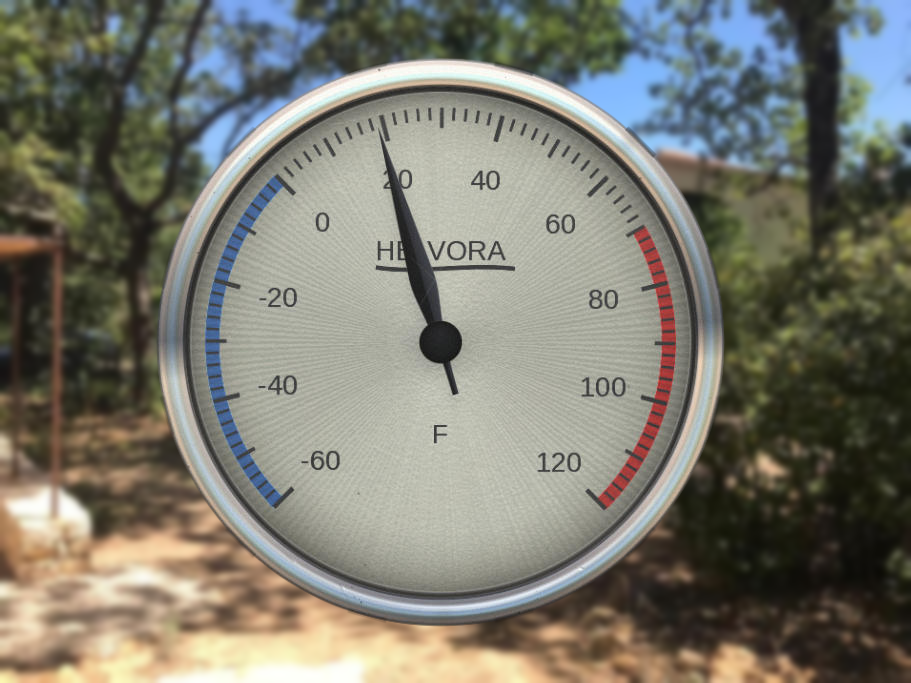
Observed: 19; °F
